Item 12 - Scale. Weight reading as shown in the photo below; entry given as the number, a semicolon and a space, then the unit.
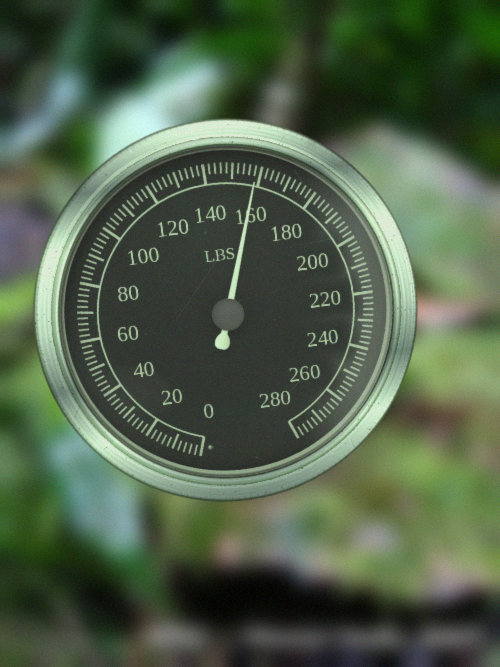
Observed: 158; lb
